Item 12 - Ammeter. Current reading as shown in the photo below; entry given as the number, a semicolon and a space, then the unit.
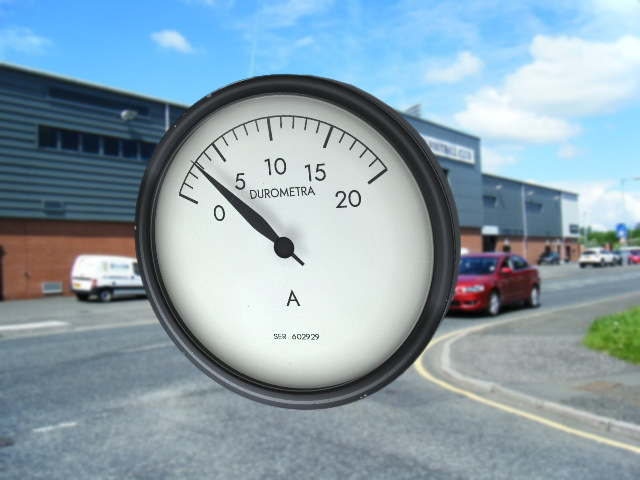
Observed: 3; A
